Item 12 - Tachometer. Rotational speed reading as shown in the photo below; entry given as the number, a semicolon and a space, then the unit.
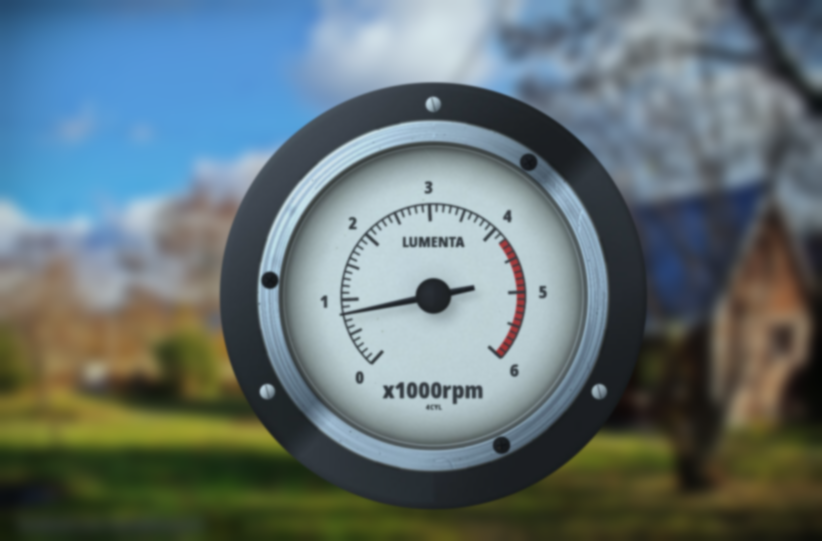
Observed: 800; rpm
